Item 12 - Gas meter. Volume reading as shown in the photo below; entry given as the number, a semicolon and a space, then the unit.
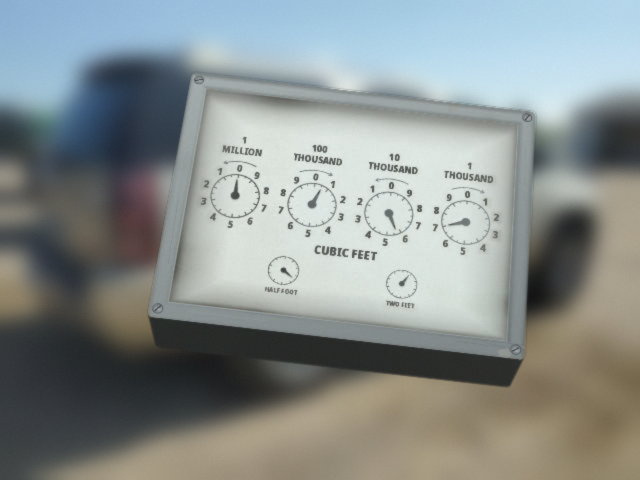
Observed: 5700; ft³
